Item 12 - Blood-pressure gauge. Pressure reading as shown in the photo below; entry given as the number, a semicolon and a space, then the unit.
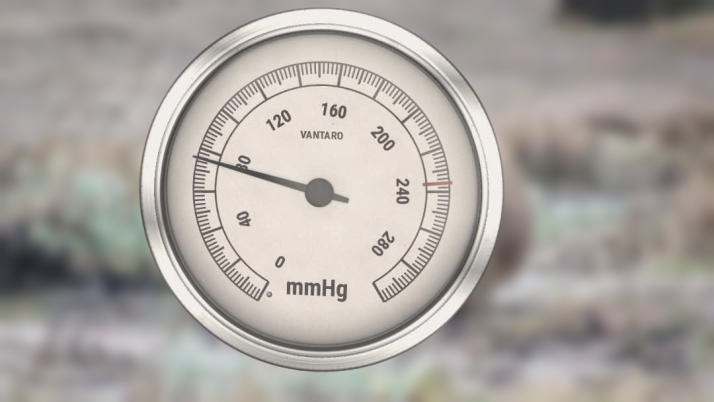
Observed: 76; mmHg
